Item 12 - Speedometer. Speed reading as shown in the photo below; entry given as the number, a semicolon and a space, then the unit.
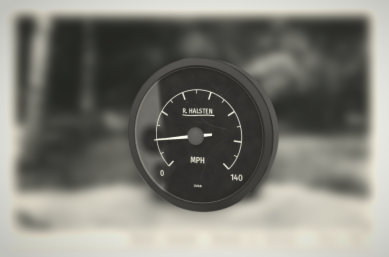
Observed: 20; mph
